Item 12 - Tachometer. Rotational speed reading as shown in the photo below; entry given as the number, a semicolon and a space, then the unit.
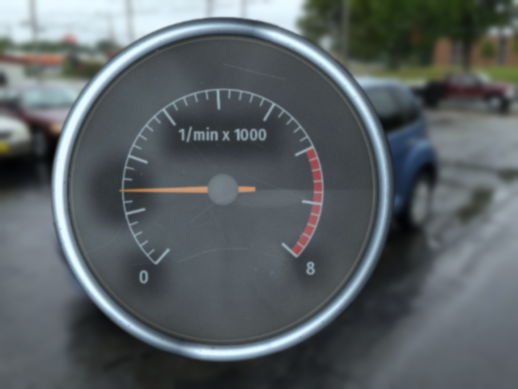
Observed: 1400; rpm
